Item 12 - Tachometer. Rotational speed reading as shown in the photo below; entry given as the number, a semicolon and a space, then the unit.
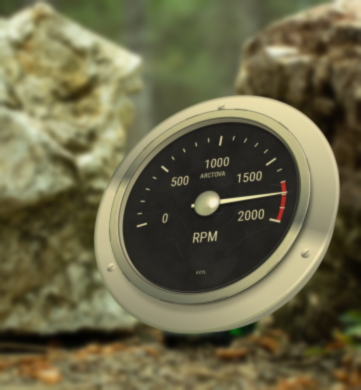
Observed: 1800; rpm
